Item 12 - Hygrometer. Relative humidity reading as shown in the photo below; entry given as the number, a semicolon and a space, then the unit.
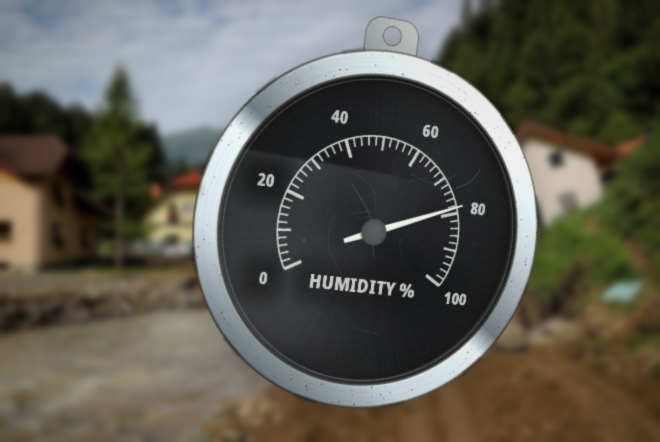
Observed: 78; %
